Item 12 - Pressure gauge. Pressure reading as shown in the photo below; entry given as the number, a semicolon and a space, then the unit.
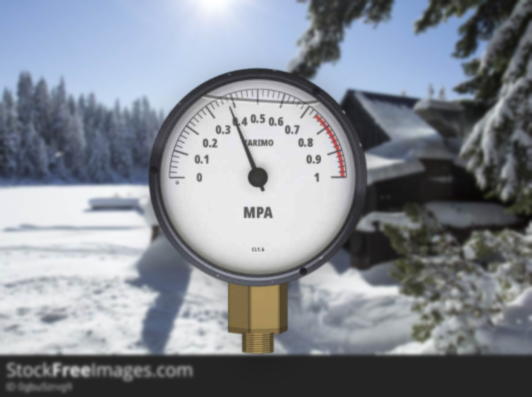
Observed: 0.38; MPa
